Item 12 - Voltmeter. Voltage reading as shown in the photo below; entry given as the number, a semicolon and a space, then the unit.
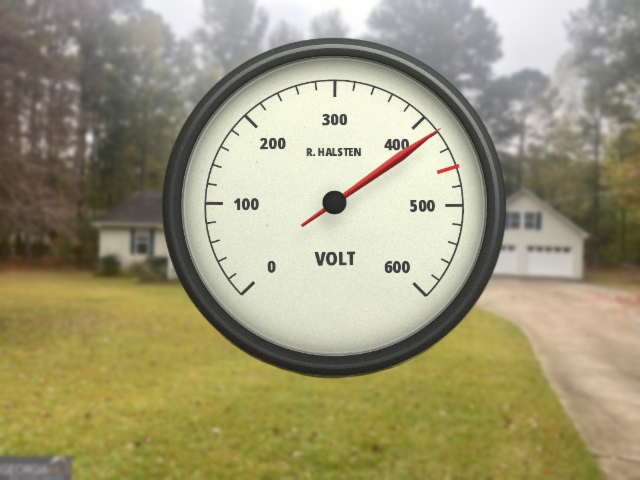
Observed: 420; V
